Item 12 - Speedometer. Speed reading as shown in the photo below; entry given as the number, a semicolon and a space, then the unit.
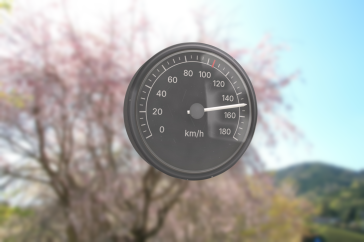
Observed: 150; km/h
